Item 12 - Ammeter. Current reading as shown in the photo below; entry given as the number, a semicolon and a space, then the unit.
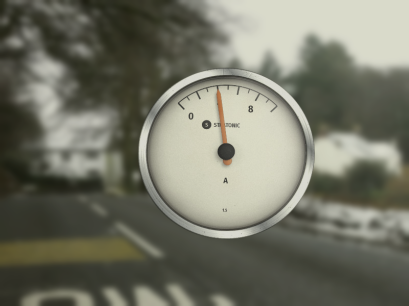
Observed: 4; A
